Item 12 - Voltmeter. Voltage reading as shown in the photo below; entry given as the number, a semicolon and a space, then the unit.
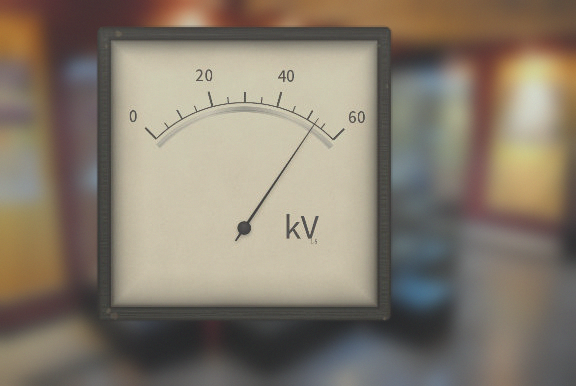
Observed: 52.5; kV
